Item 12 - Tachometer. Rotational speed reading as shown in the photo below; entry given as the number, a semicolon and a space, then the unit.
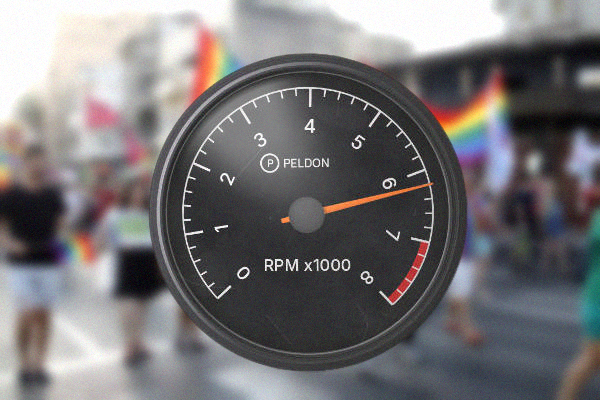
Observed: 6200; rpm
